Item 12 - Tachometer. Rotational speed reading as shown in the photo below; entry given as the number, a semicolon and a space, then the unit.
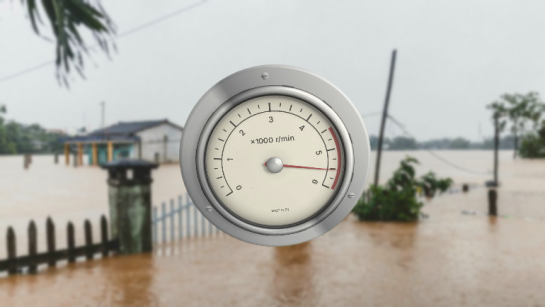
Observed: 5500; rpm
